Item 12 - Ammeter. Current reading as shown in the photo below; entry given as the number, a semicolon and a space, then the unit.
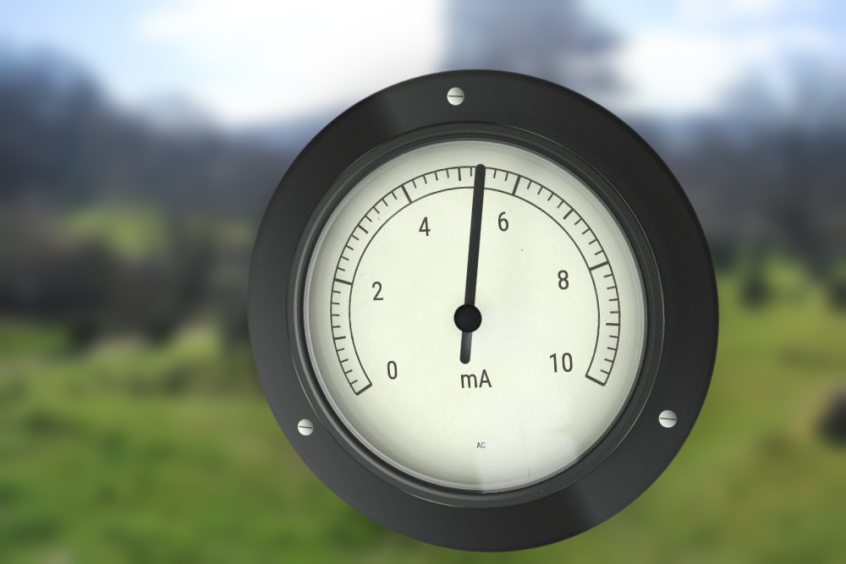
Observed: 5.4; mA
